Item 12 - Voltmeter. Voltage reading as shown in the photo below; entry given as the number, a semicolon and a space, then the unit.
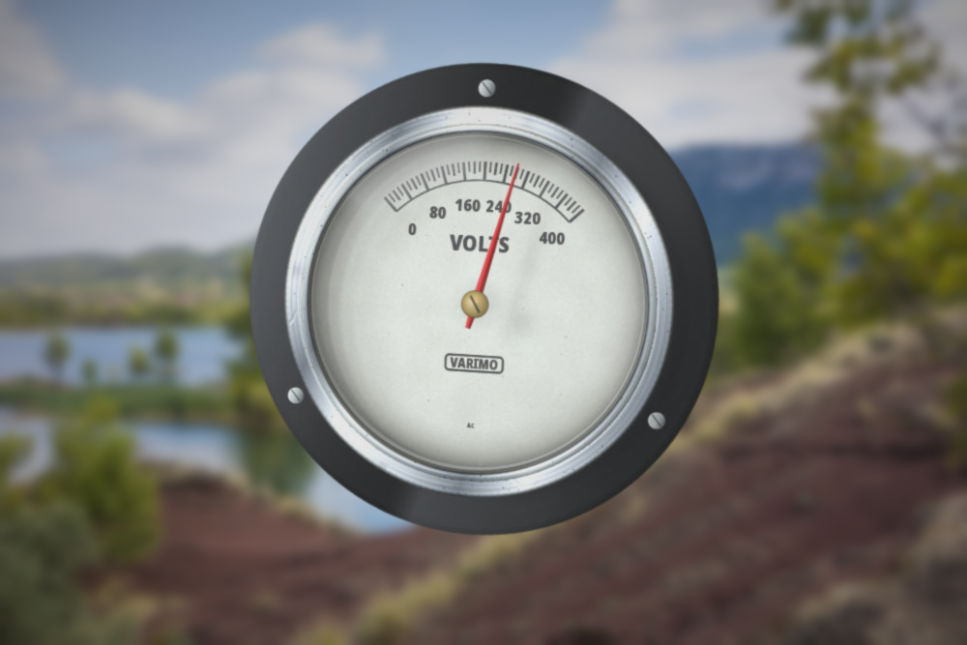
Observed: 260; V
